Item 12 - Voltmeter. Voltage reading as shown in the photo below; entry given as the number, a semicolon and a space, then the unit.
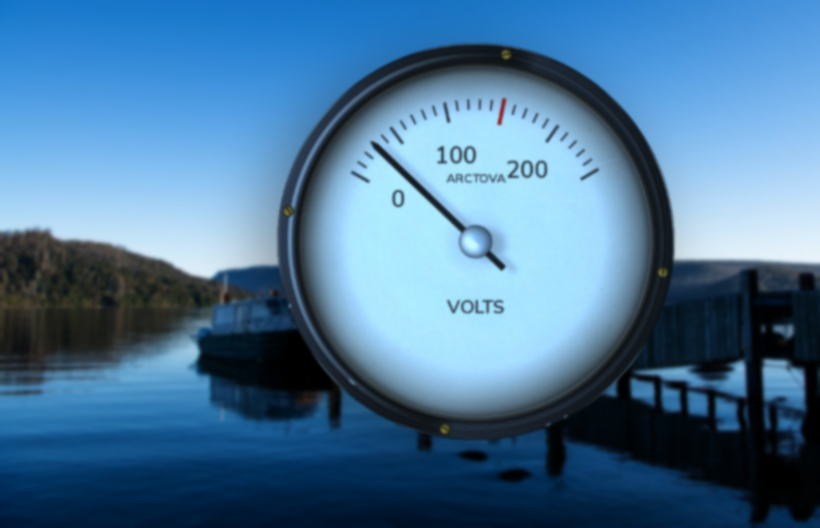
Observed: 30; V
